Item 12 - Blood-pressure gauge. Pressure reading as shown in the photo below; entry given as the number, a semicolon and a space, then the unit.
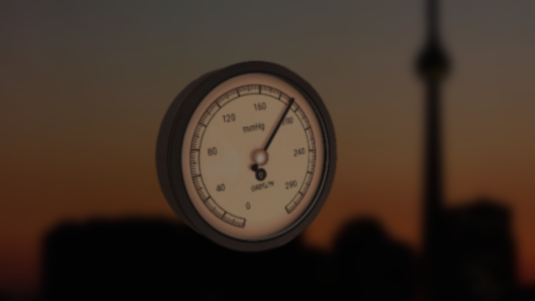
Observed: 190; mmHg
